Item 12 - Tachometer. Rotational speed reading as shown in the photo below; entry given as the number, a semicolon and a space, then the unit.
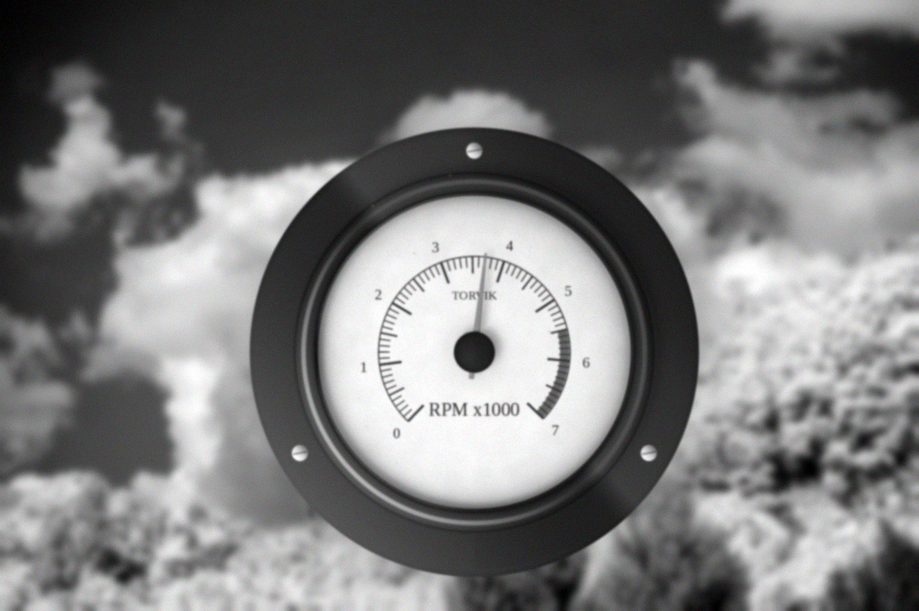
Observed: 3700; rpm
